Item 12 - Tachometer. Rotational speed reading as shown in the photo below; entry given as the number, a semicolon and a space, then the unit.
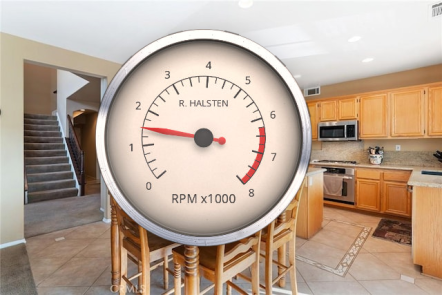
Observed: 1500; rpm
